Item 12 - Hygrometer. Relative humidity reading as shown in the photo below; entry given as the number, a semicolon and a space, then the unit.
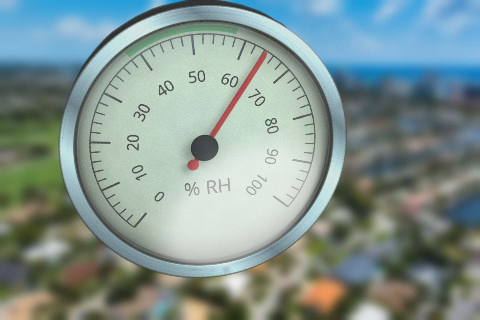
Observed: 64; %
